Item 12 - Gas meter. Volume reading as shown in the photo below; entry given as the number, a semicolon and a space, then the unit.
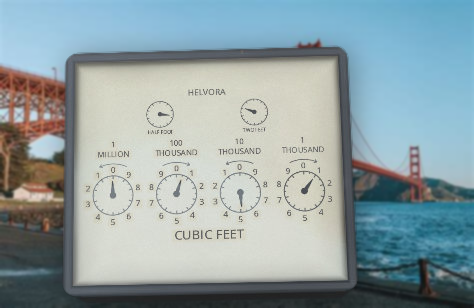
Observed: 5100; ft³
